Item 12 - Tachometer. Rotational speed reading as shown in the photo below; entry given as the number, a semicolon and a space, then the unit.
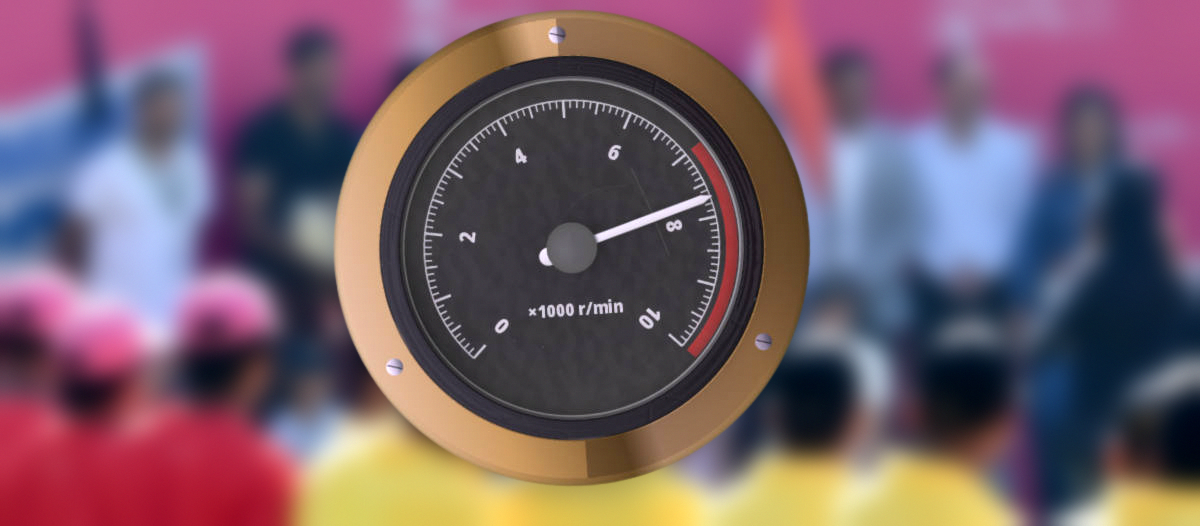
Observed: 7700; rpm
